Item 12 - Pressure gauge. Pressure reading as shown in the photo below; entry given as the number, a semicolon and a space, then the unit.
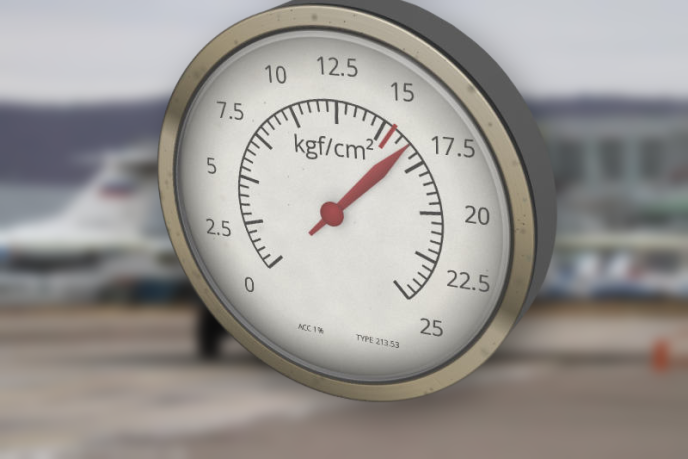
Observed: 16.5; kg/cm²
